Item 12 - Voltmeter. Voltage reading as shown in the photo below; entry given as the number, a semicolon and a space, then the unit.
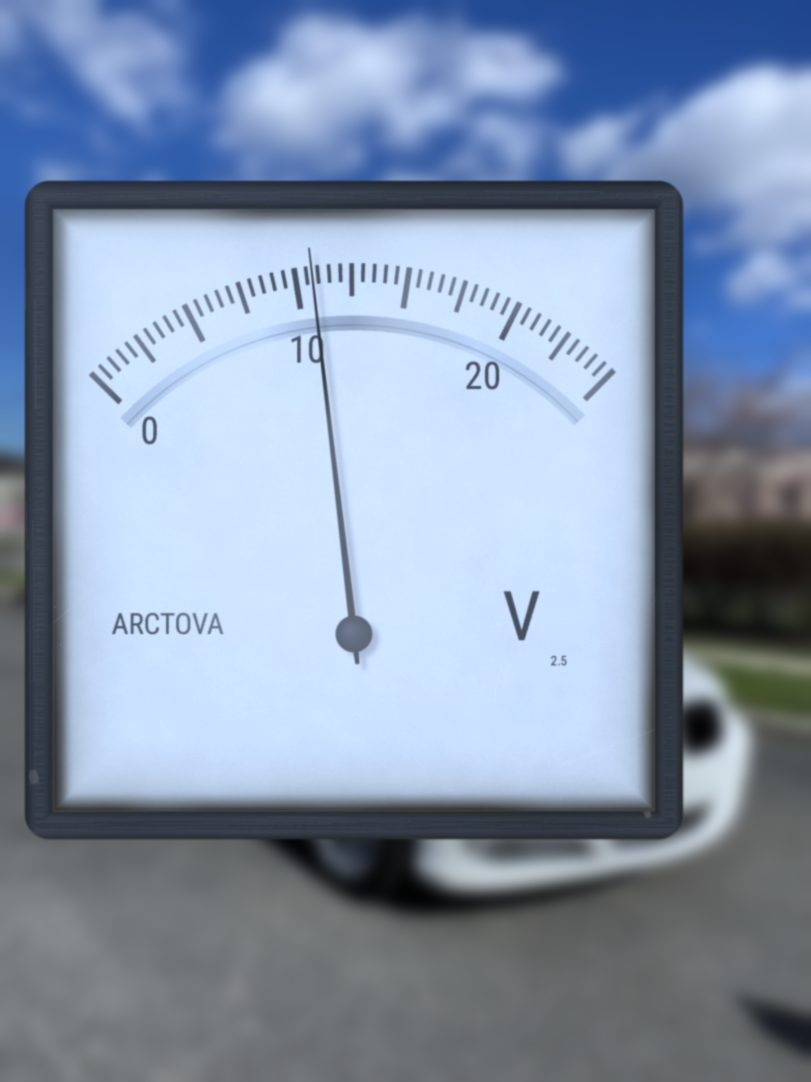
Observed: 10.75; V
